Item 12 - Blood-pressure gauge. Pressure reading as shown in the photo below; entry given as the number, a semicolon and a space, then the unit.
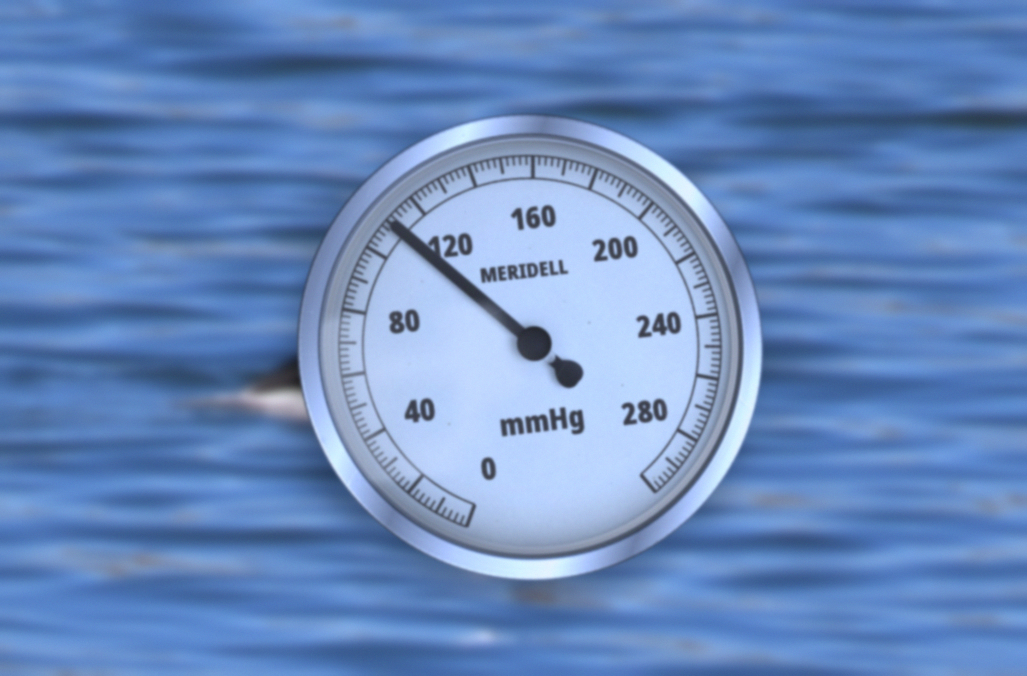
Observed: 110; mmHg
